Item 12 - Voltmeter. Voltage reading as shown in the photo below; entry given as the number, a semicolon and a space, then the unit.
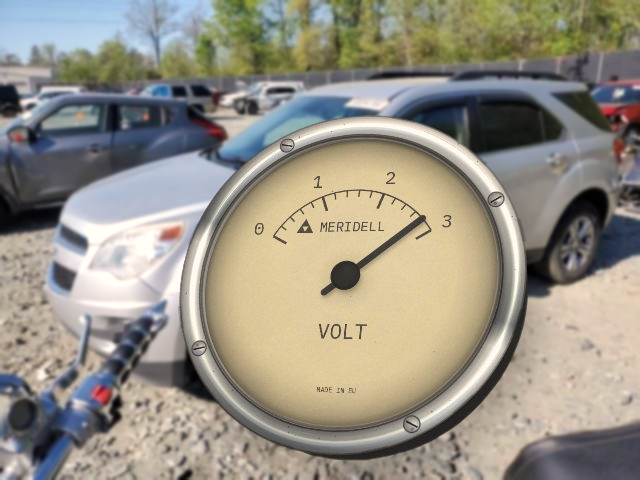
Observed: 2.8; V
